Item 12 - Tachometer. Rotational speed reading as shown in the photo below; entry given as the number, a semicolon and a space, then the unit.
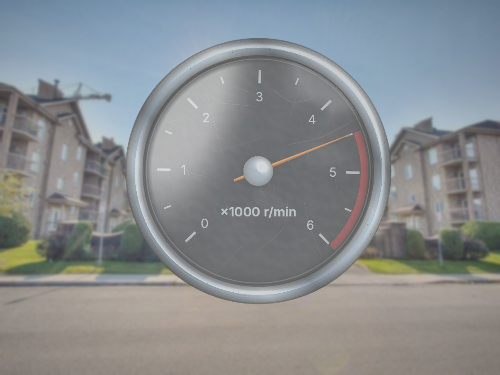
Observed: 4500; rpm
